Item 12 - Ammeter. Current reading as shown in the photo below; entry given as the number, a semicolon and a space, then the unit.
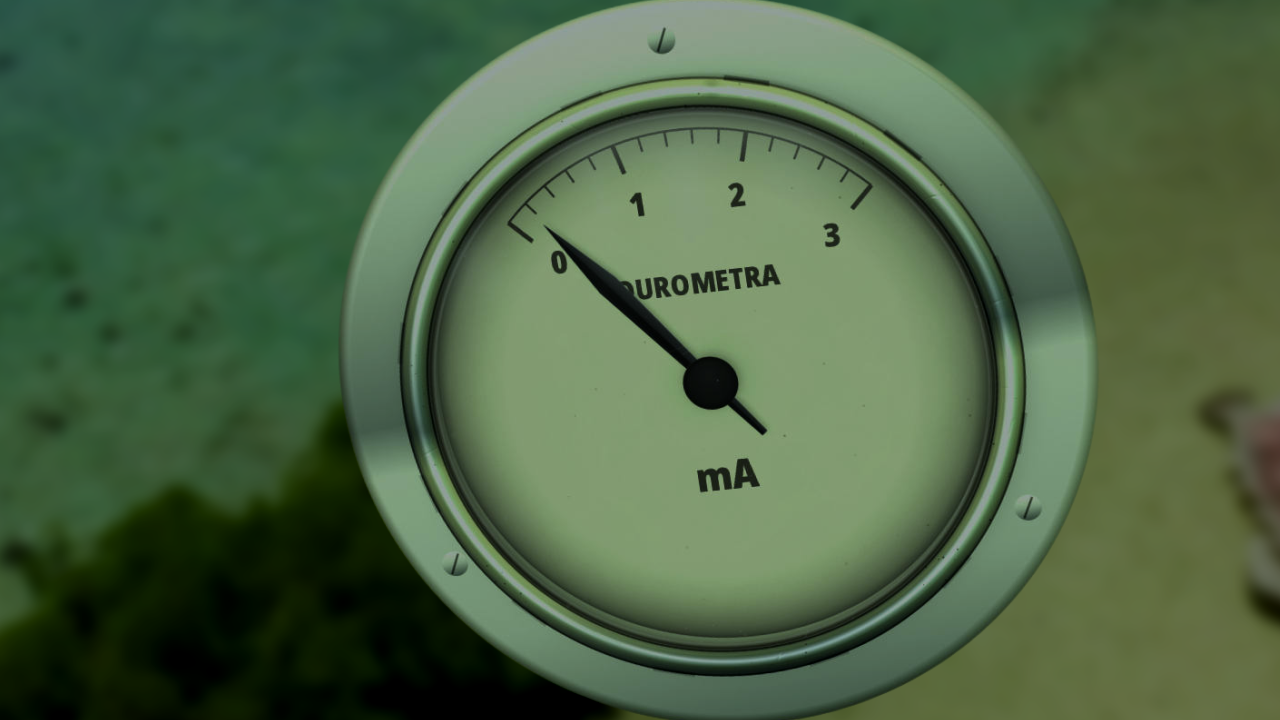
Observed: 0.2; mA
